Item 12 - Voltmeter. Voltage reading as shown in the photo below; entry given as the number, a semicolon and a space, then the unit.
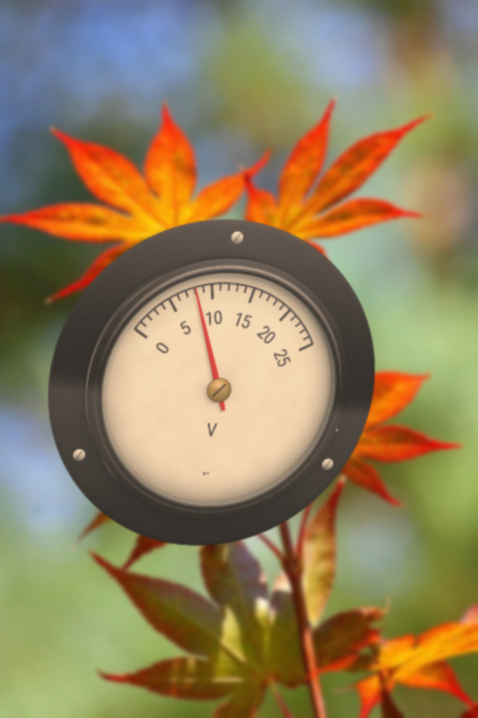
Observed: 8; V
